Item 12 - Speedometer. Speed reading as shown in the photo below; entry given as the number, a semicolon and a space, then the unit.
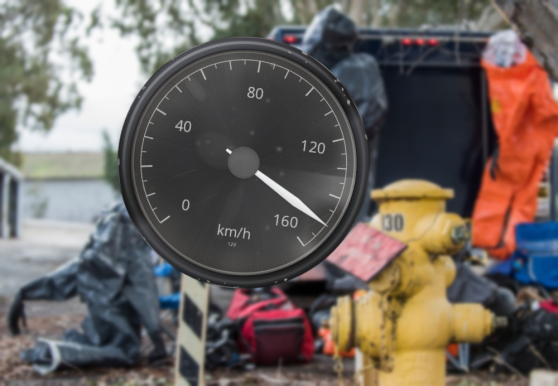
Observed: 150; km/h
